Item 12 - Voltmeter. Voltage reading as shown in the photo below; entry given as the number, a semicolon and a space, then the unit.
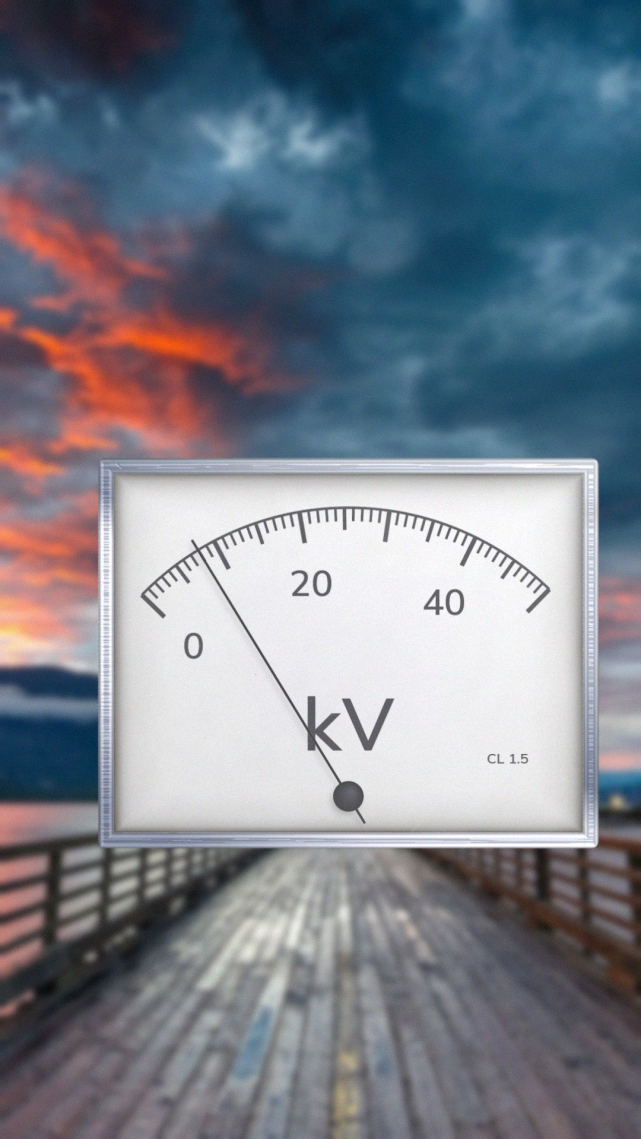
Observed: 8; kV
